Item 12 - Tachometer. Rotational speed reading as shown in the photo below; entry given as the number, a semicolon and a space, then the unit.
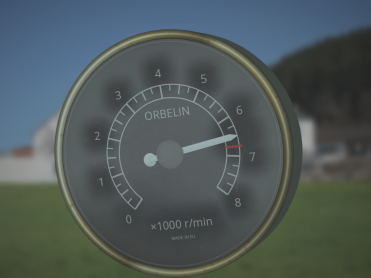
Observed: 6500; rpm
